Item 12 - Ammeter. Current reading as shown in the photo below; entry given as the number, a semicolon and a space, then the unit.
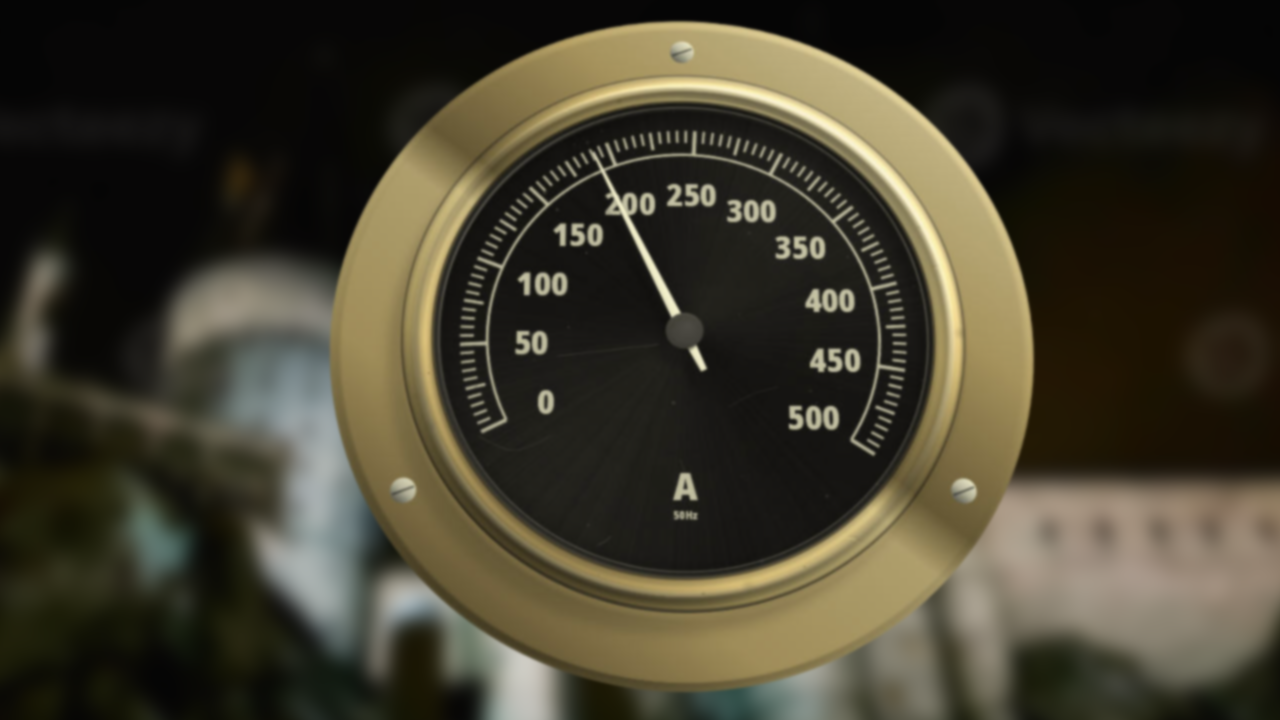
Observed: 190; A
